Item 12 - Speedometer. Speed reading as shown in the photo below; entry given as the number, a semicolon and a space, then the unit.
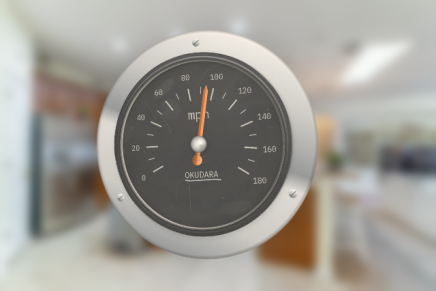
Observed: 95; mph
